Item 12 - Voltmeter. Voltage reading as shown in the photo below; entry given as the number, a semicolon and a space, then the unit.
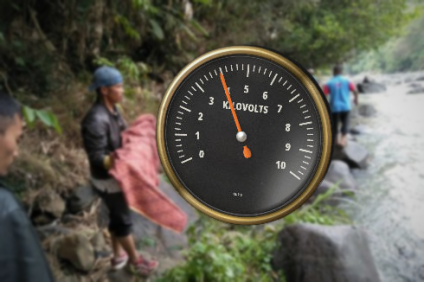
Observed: 4; kV
